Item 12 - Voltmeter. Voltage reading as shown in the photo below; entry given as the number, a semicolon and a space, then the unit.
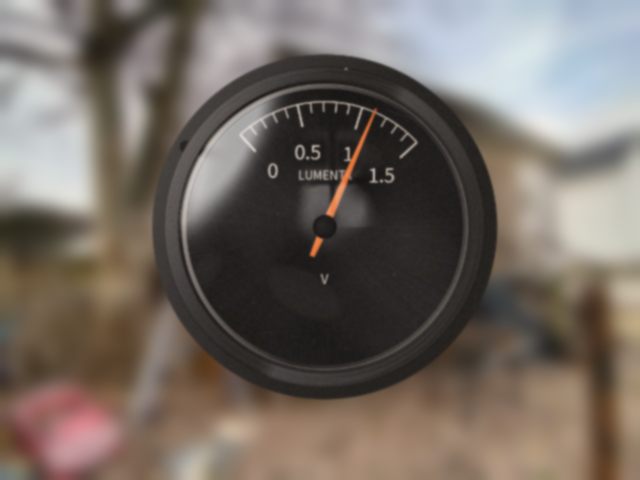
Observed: 1.1; V
